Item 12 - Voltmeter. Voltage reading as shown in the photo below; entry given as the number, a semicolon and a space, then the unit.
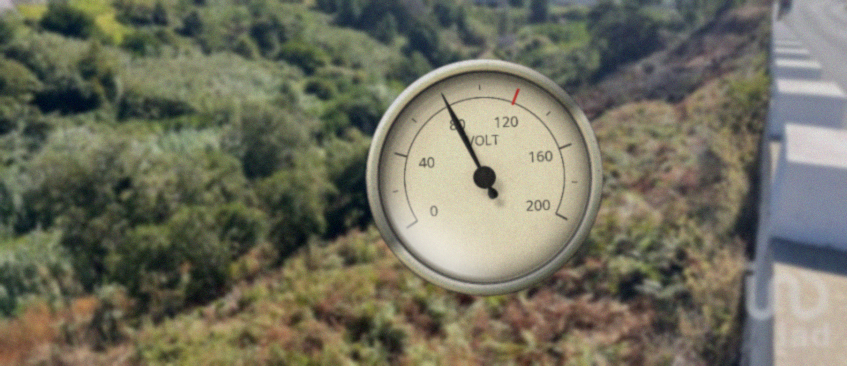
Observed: 80; V
